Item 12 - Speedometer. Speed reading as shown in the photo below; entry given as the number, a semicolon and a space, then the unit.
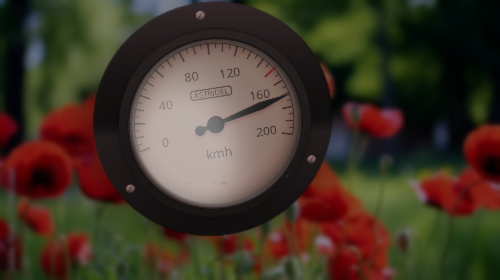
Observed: 170; km/h
